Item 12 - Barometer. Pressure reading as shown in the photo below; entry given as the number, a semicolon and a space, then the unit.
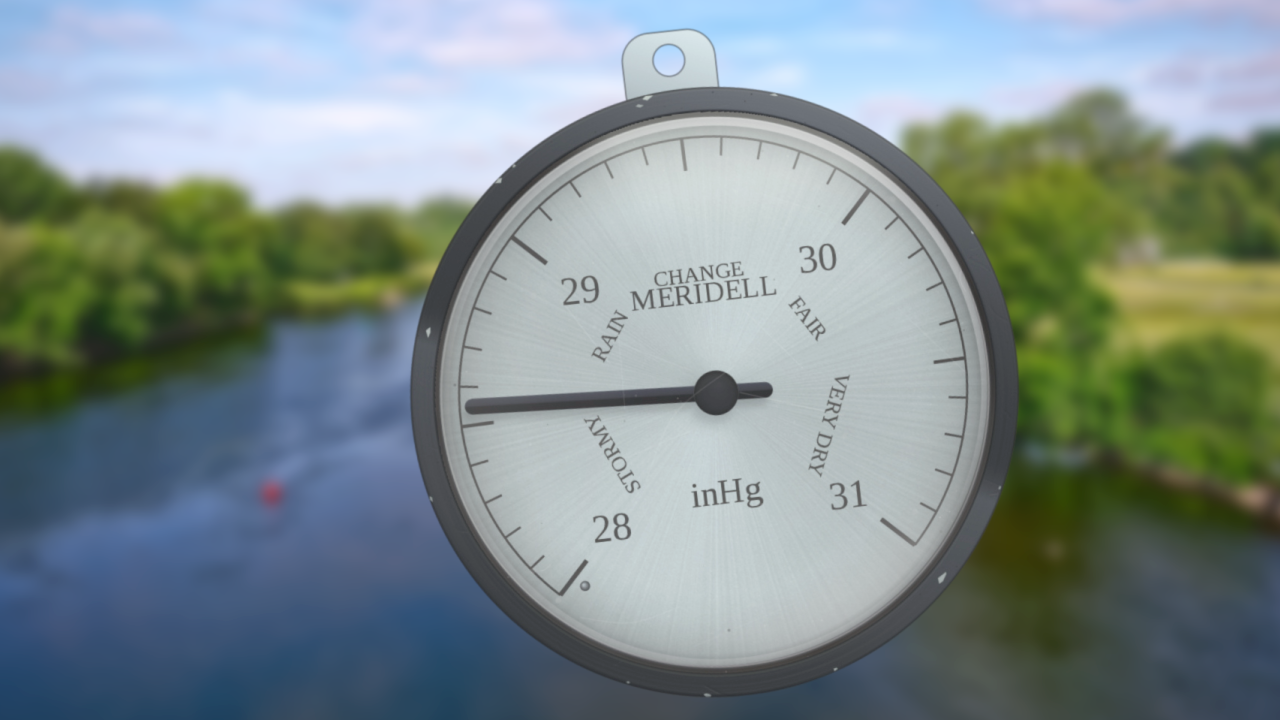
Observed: 28.55; inHg
